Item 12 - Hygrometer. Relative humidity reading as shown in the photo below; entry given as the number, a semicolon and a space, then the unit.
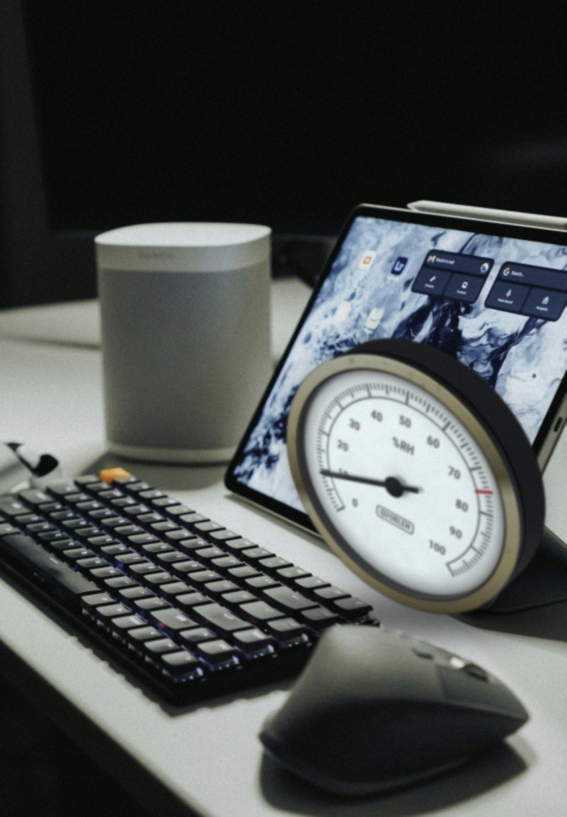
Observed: 10; %
